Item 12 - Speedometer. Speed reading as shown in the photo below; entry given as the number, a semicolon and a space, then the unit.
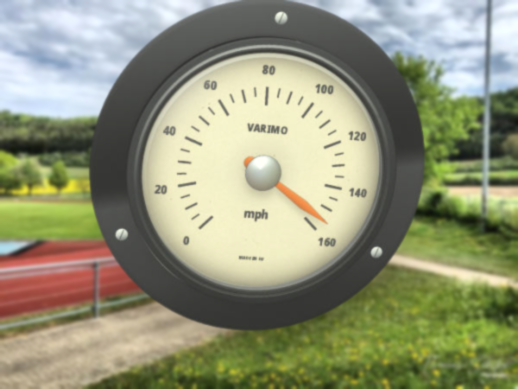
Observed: 155; mph
